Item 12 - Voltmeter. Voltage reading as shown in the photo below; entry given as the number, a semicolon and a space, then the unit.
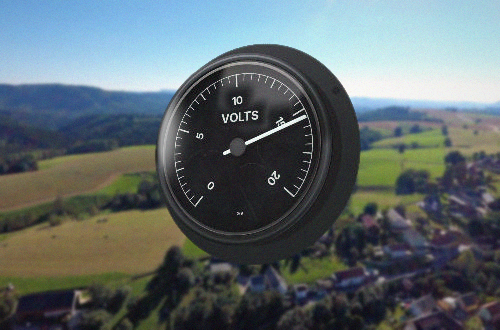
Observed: 15.5; V
